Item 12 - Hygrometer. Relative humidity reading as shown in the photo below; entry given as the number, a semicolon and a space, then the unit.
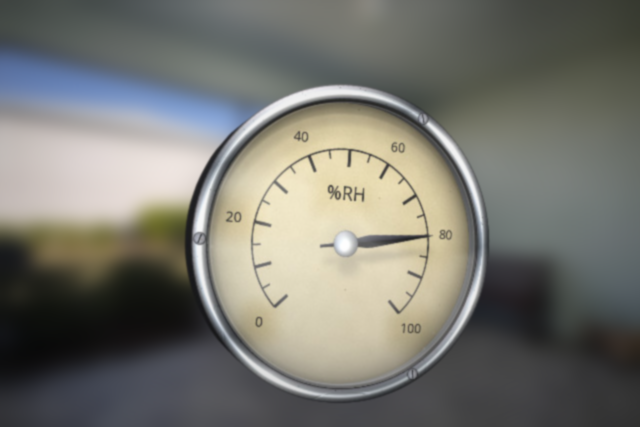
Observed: 80; %
